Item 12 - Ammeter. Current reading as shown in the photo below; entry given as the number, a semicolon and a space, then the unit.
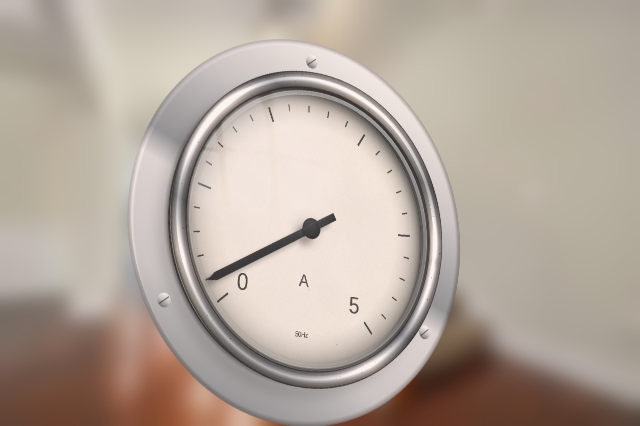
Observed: 0.2; A
